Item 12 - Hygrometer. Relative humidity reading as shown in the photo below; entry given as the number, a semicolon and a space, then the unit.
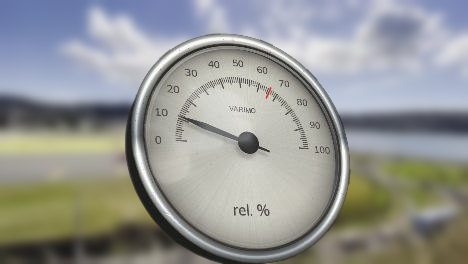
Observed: 10; %
